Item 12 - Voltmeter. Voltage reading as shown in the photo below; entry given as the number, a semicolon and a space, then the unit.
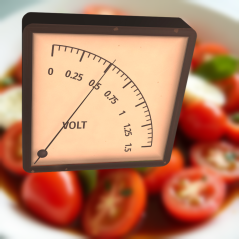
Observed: 0.5; V
